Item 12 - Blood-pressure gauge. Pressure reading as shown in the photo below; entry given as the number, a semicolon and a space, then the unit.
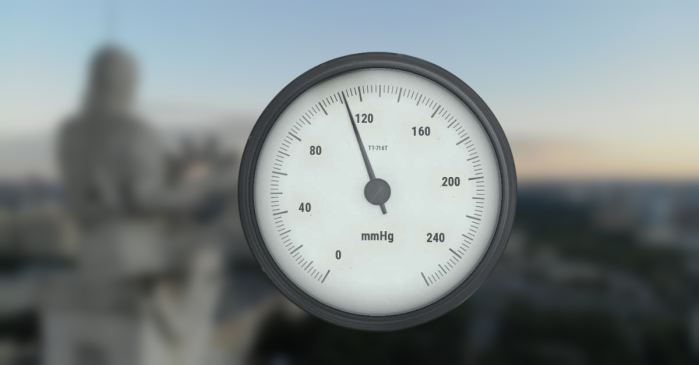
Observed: 112; mmHg
